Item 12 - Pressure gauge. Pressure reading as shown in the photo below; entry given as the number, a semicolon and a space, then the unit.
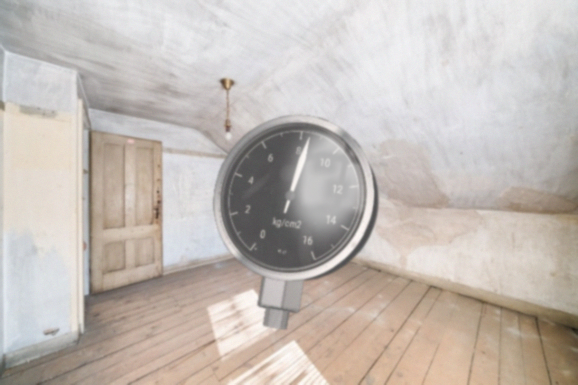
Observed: 8.5; kg/cm²
